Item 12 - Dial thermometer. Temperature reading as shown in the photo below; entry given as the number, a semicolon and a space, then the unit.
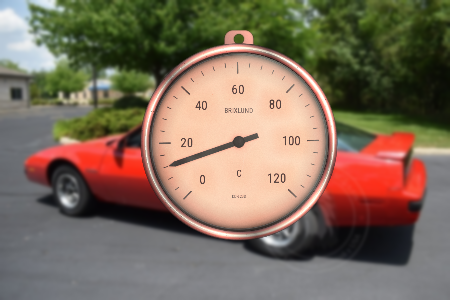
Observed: 12; °C
